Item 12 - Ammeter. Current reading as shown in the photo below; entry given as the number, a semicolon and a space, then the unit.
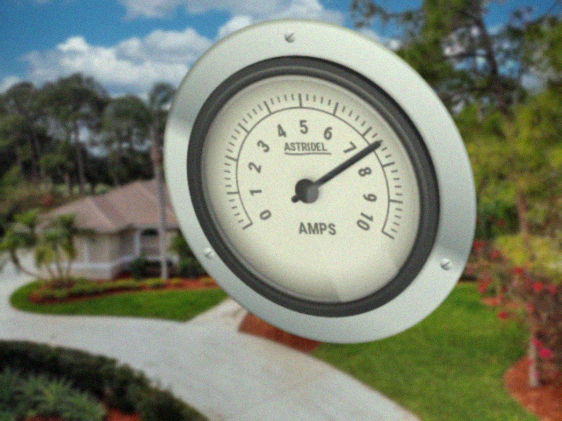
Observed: 7.4; A
